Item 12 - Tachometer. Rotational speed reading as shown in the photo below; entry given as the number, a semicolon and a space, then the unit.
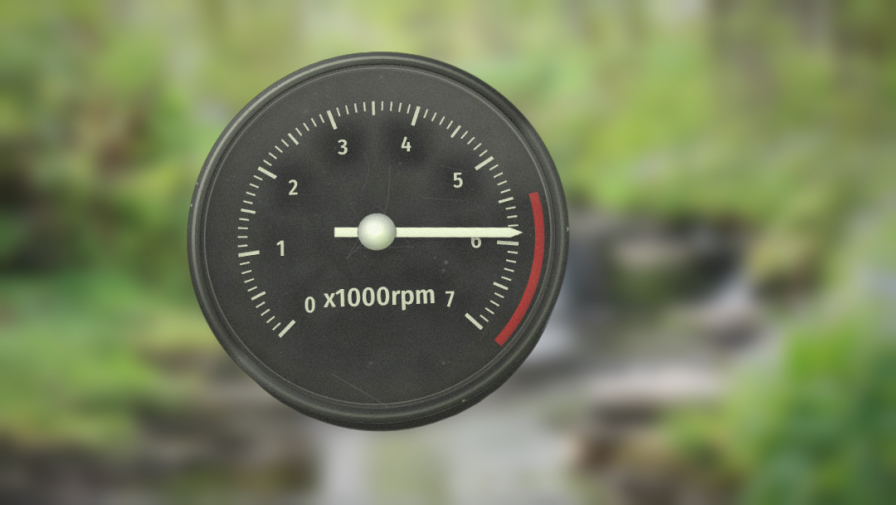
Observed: 5900; rpm
